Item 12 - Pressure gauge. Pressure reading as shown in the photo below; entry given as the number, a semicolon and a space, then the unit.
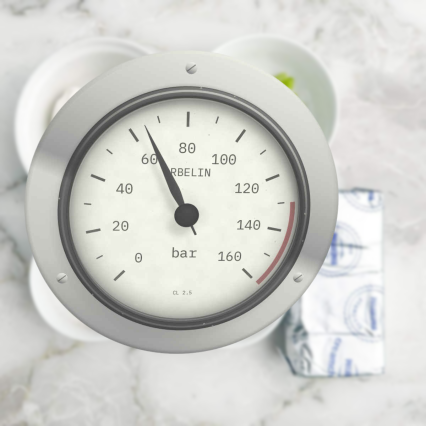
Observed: 65; bar
